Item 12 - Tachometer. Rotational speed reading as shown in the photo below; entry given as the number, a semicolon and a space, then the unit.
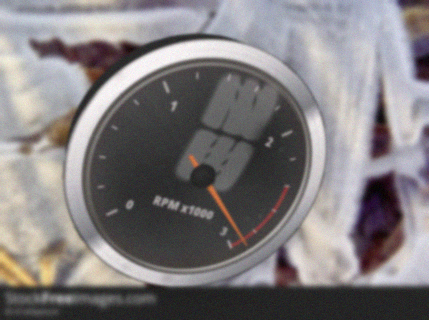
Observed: 2900; rpm
